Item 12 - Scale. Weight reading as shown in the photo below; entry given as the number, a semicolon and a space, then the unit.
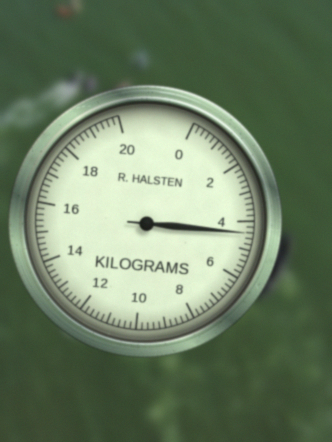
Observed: 4.4; kg
